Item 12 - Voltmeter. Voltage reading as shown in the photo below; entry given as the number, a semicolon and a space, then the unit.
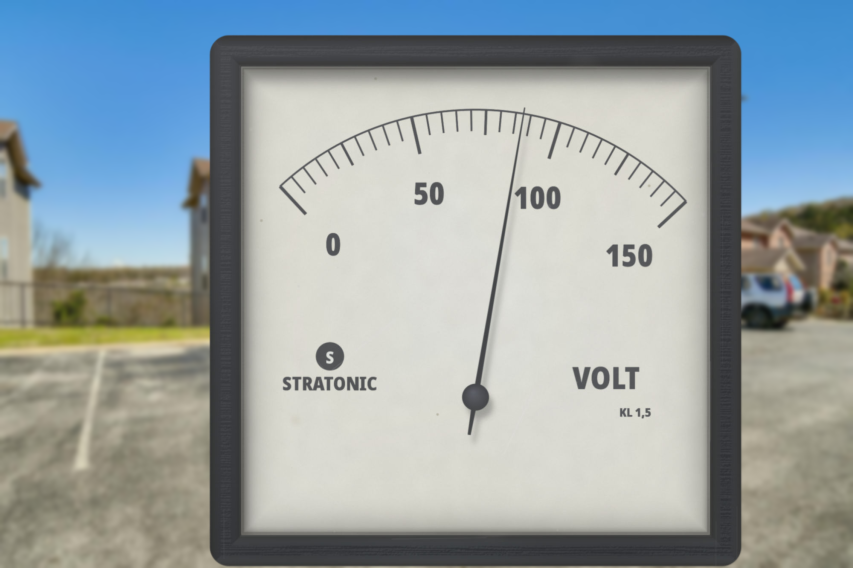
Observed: 87.5; V
